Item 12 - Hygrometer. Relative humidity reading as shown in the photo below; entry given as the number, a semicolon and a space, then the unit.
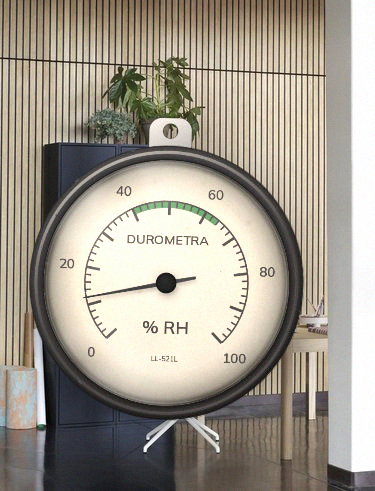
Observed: 12; %
